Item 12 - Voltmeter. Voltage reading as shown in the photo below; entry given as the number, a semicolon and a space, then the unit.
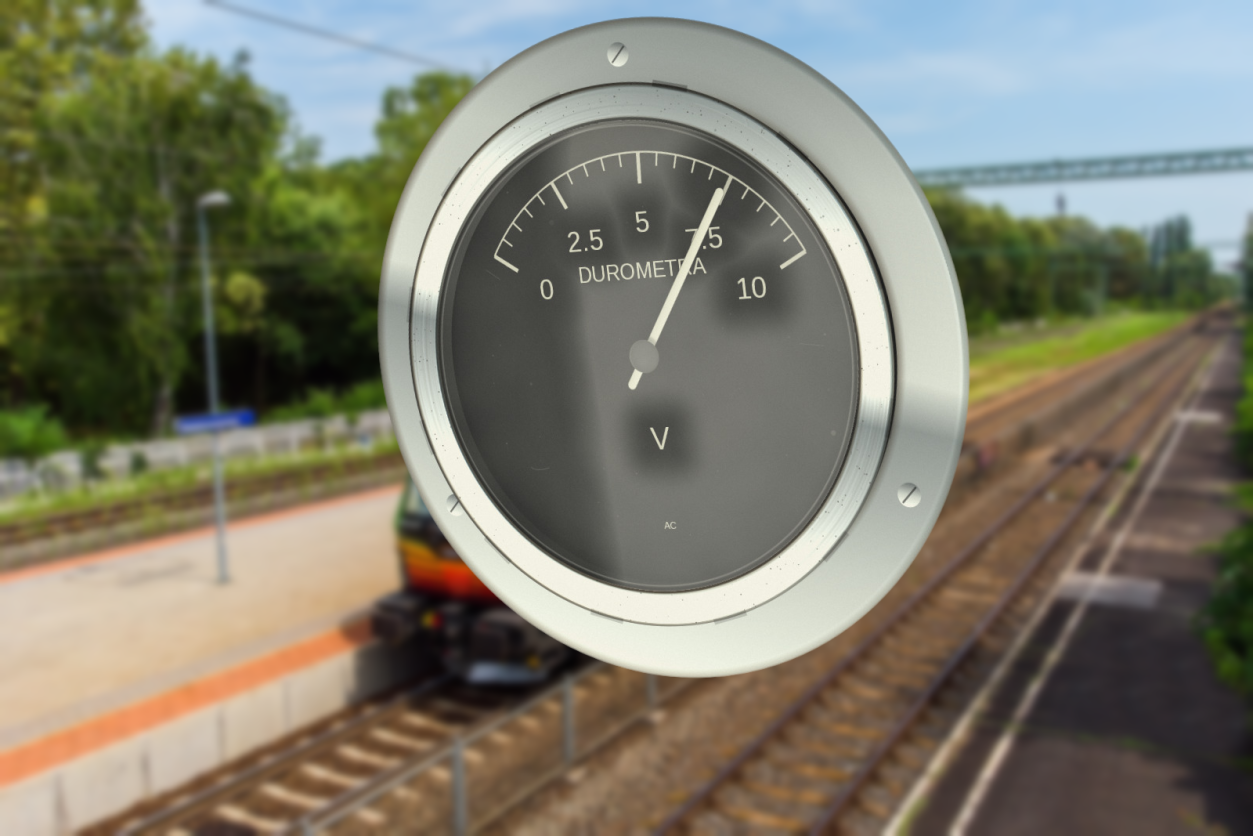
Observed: 7.5; V
